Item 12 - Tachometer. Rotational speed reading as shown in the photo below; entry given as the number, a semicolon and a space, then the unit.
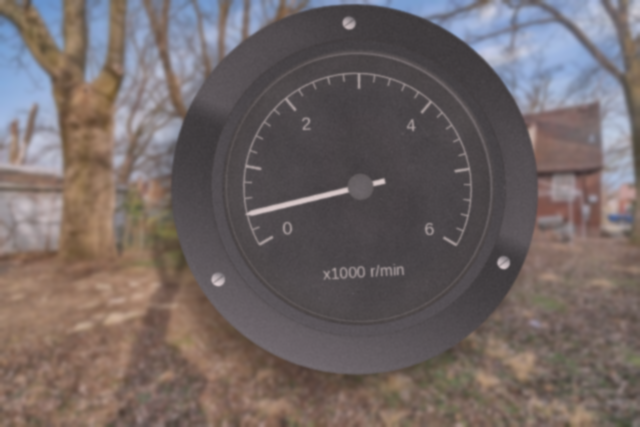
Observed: 400; rpm
